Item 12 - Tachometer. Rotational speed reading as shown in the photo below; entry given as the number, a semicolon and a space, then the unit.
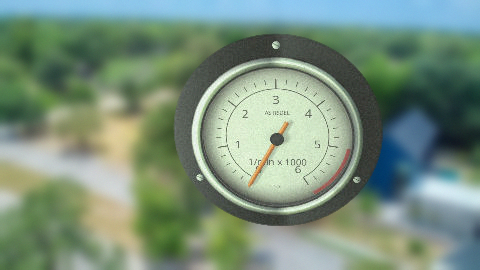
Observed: 0; rpm
